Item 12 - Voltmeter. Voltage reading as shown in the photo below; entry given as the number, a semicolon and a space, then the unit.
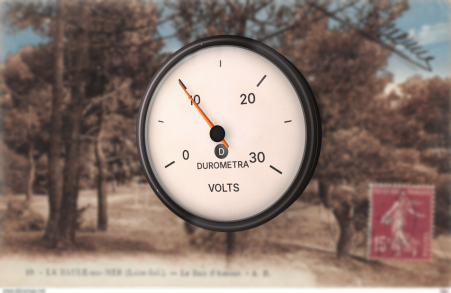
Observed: 10; V
